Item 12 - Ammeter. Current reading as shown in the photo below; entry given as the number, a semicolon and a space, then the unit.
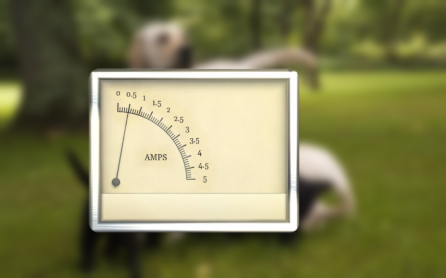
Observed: 0.5; A
